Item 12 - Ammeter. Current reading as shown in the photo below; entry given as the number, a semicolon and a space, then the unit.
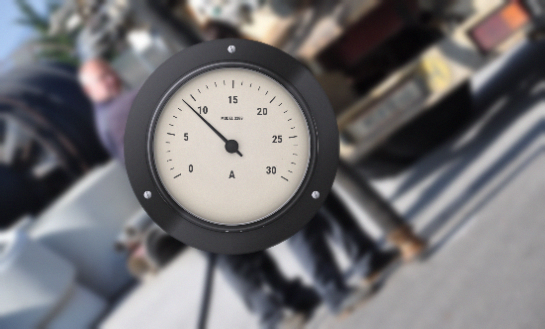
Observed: 9; A
